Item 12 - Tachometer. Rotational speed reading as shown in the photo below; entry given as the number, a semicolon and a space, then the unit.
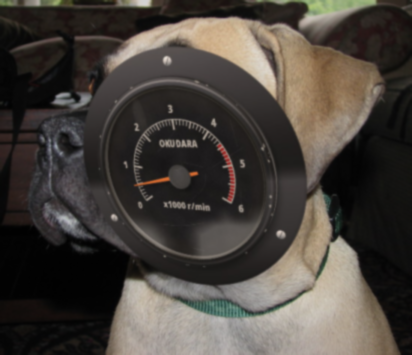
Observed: 500; rpm
